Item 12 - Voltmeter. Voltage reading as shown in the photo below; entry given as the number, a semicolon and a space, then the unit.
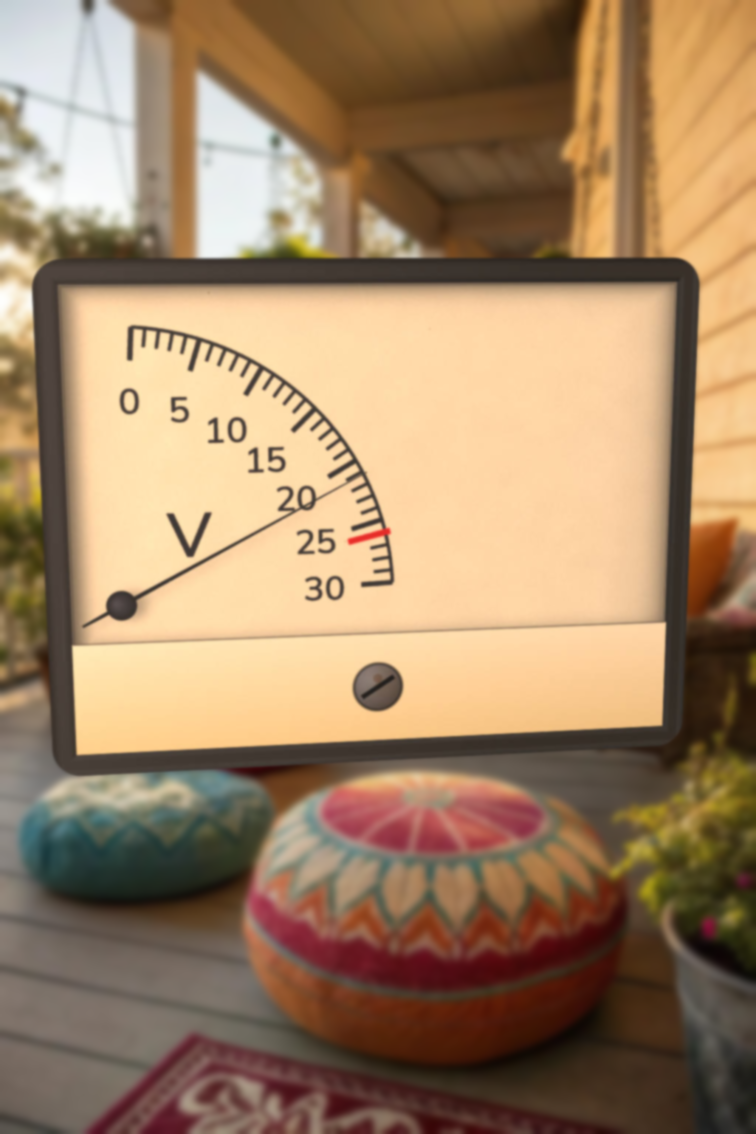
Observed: 21; V
